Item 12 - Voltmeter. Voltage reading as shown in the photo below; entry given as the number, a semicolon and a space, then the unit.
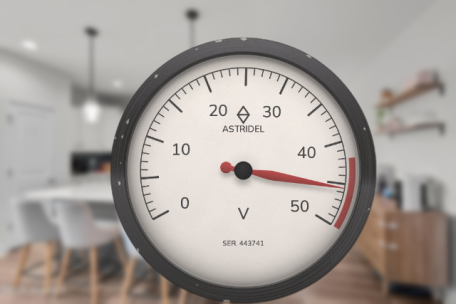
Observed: 45.5; V
